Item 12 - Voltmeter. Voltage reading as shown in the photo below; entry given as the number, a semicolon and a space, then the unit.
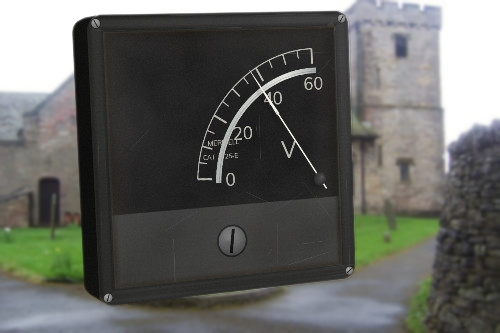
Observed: 37.5; V
